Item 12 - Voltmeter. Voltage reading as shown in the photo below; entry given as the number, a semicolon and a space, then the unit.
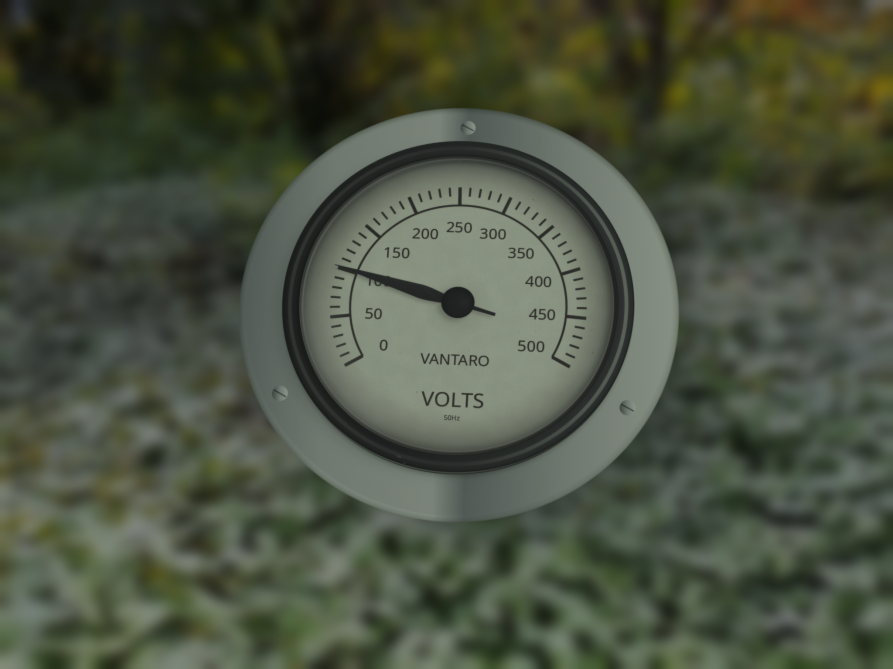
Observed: 100; V
